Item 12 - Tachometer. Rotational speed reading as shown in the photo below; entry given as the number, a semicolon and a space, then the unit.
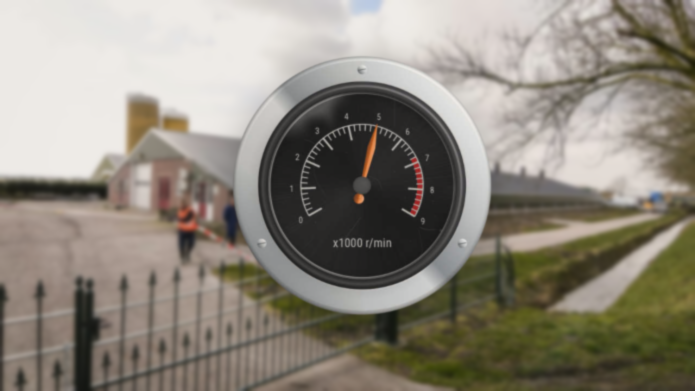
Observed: 5000; rpm
